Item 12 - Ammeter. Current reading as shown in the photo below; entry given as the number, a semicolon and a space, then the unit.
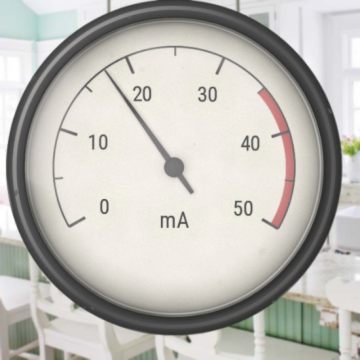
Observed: 17.5; mA
